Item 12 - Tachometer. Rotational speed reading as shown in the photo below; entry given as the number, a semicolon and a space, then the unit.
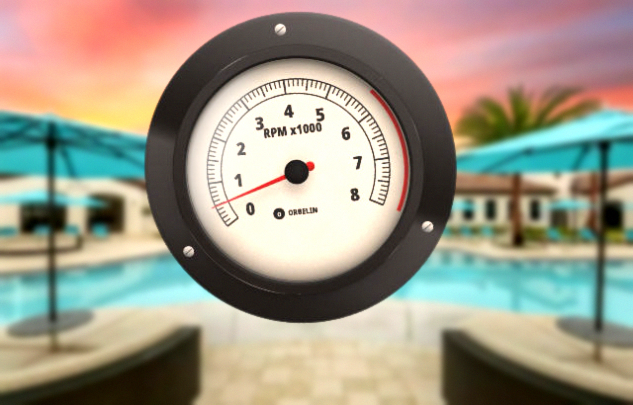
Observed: 500; rpm
